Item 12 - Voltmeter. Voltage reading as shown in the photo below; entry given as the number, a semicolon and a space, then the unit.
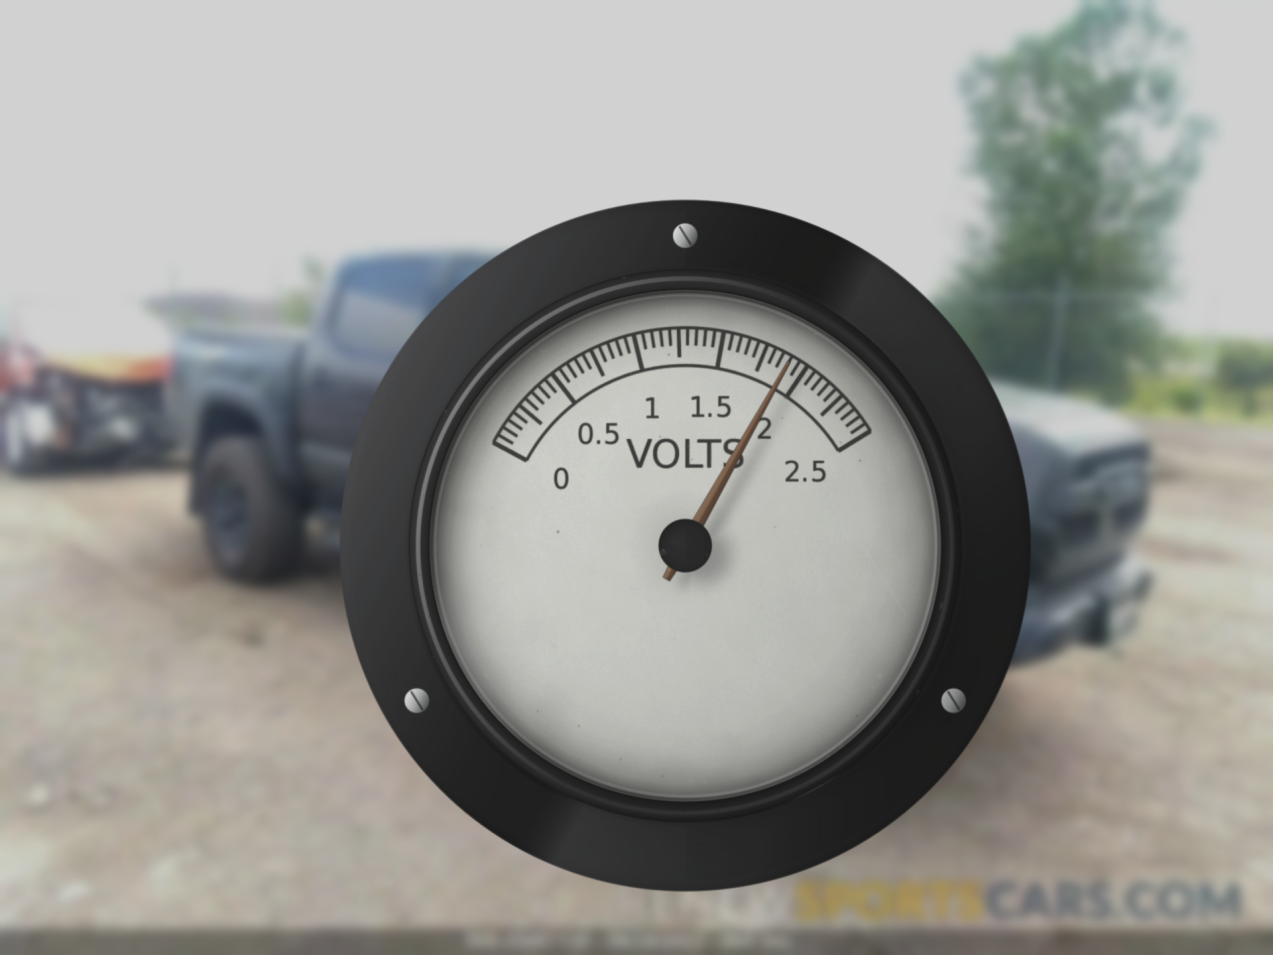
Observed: 1.9; V
